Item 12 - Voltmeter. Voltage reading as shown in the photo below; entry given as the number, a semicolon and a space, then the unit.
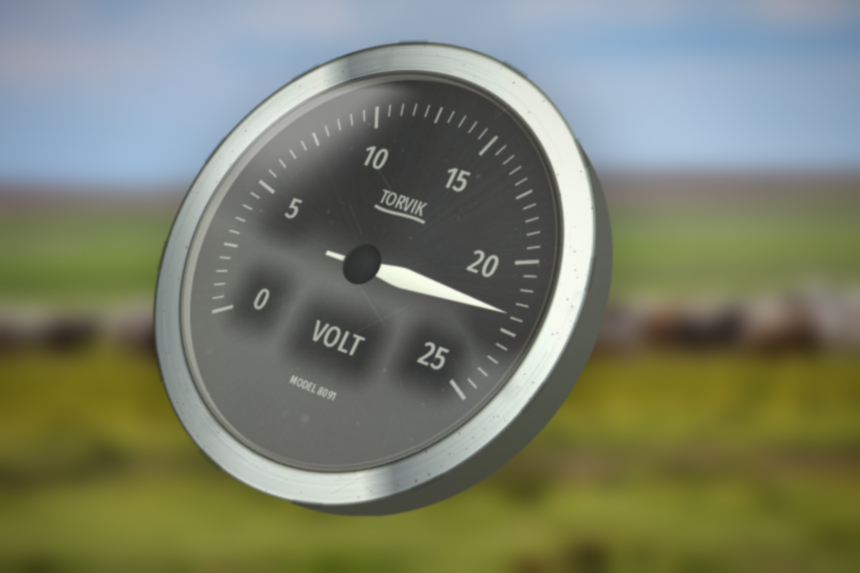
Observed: 22; V
